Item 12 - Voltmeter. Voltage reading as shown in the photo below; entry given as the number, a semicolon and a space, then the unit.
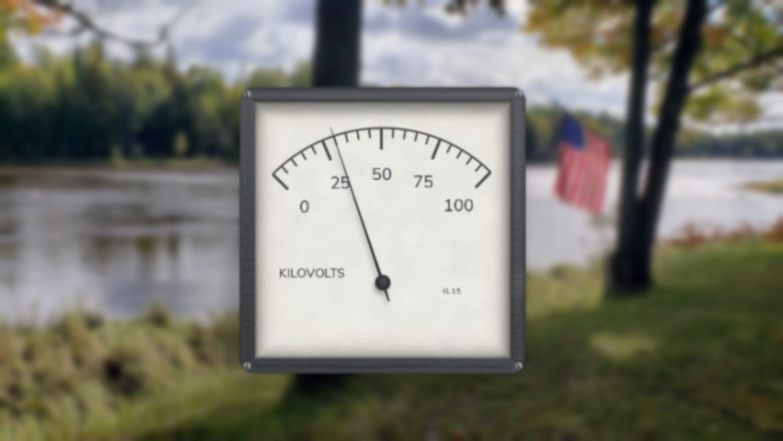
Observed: 30; kV
